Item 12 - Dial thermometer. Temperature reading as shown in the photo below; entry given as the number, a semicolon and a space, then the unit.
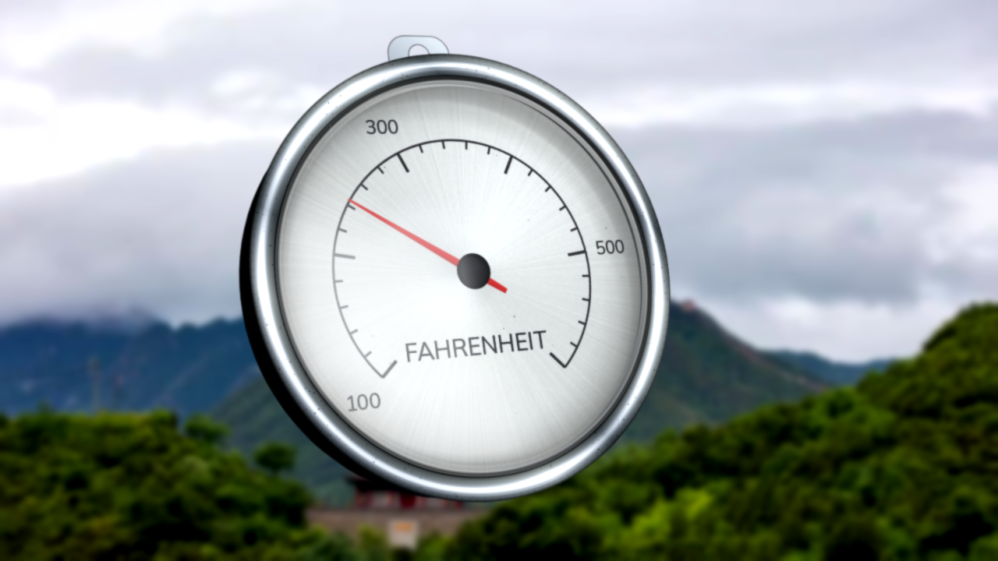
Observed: 240; °F
